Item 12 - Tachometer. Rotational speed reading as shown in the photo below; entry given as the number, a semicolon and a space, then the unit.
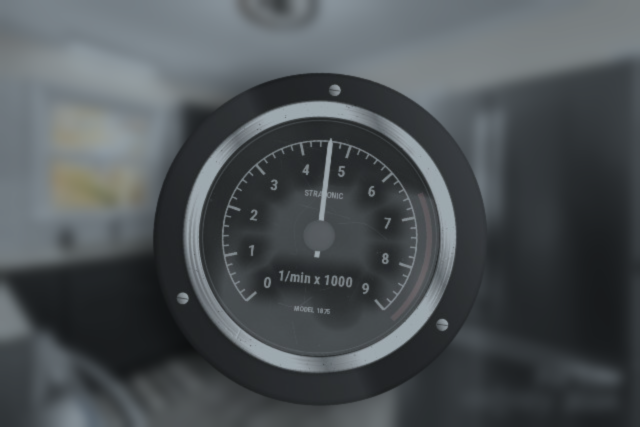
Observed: 4600; rpm
